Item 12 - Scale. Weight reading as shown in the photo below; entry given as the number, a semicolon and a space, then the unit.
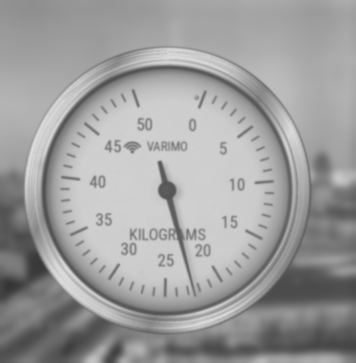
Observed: 22.5; kg
